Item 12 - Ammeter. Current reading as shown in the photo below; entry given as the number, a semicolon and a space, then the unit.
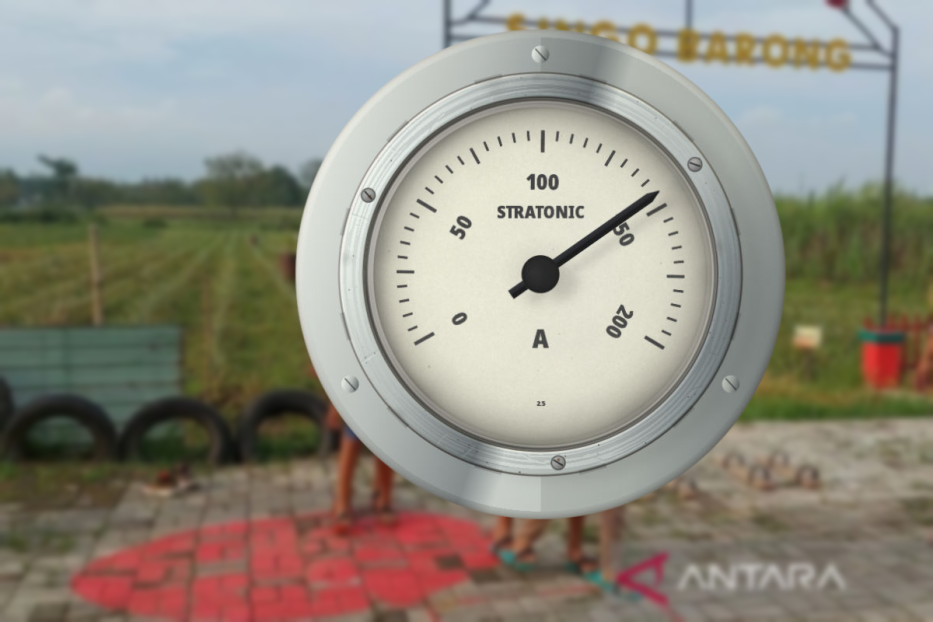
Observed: 145; A
